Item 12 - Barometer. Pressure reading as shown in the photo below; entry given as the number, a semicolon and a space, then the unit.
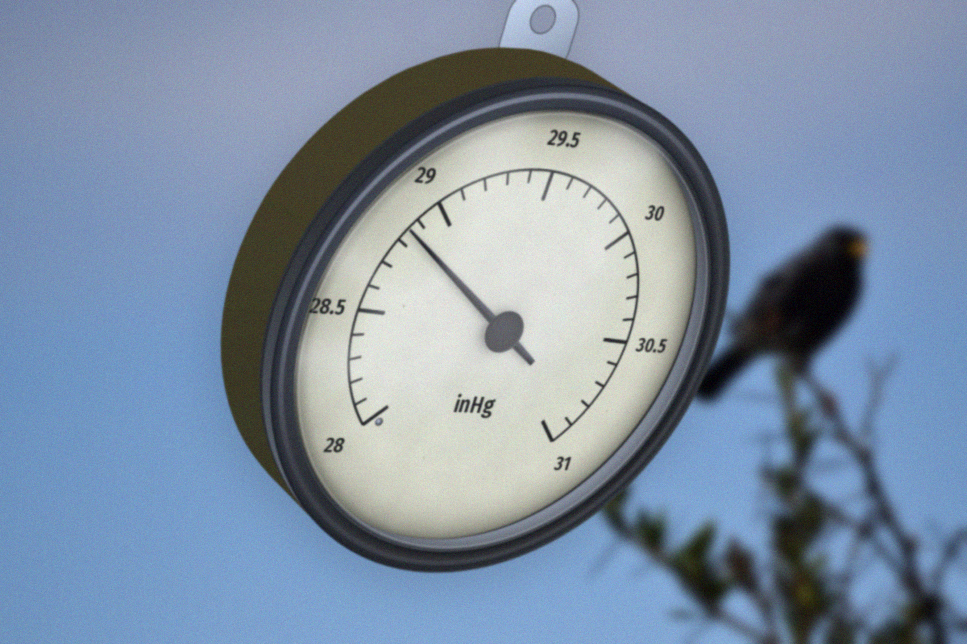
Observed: 28.85; inHg
